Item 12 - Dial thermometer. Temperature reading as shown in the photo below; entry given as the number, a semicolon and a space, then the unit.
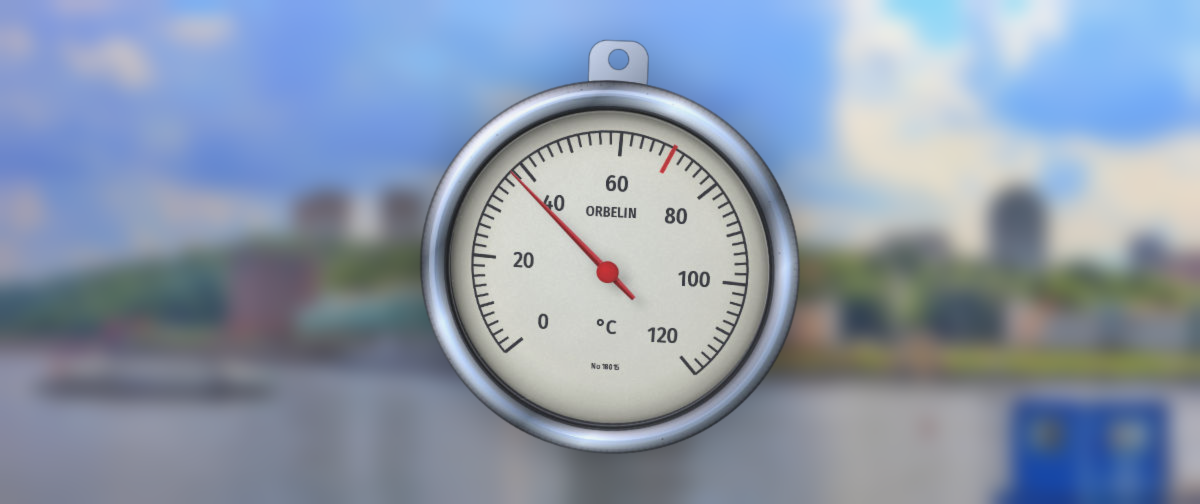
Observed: 38; °C
